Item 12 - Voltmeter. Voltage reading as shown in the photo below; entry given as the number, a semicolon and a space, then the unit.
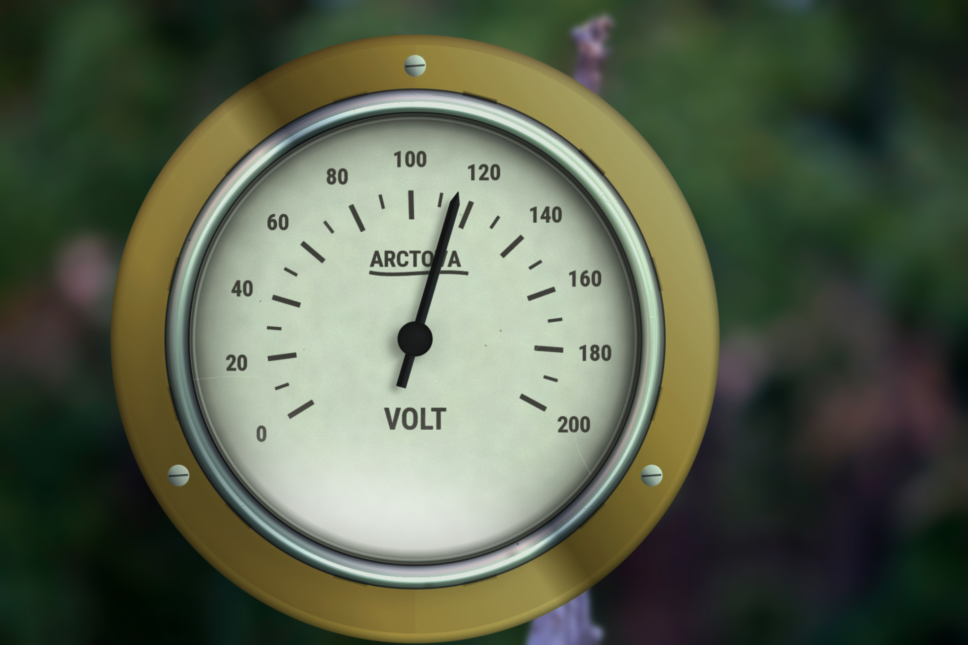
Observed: 115; V
